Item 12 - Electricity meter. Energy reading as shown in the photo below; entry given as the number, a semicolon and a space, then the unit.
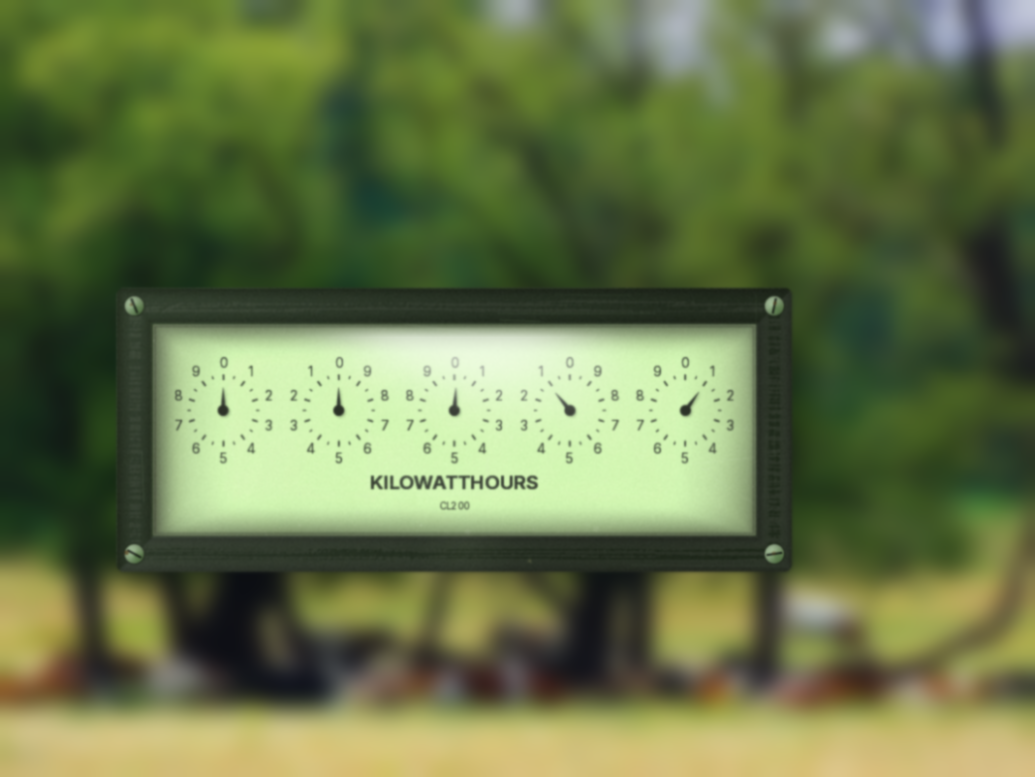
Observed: 11; kWh
